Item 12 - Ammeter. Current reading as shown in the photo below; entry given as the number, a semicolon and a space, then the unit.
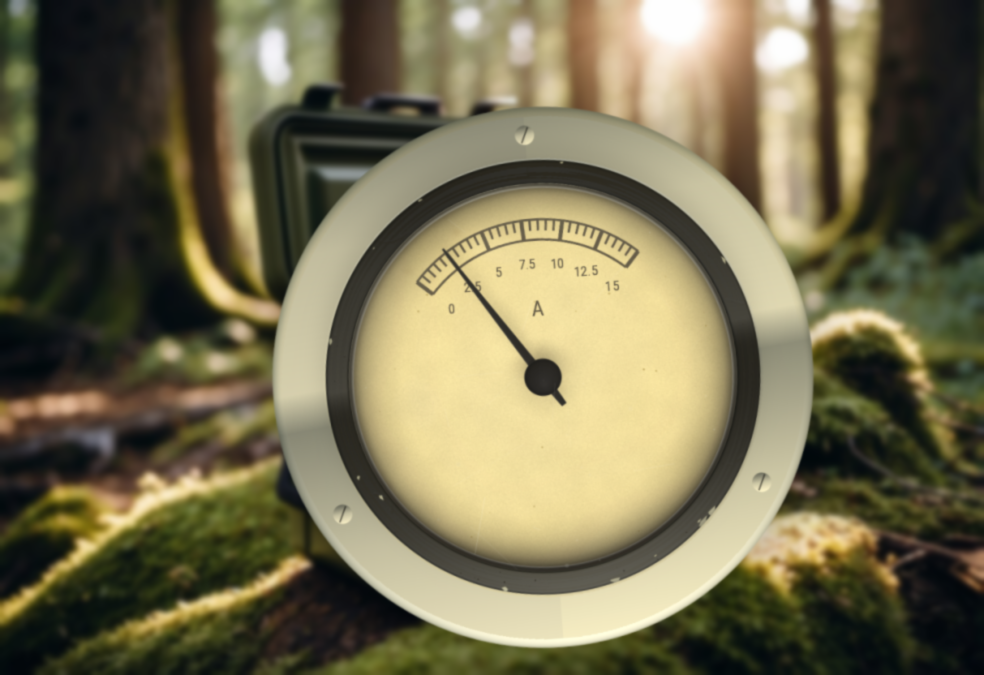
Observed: 2.5; A
